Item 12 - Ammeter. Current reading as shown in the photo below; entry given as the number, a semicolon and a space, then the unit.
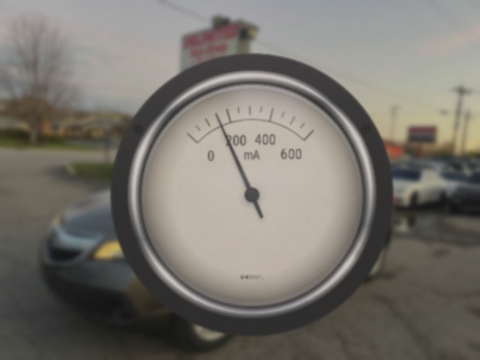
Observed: 150; mA
